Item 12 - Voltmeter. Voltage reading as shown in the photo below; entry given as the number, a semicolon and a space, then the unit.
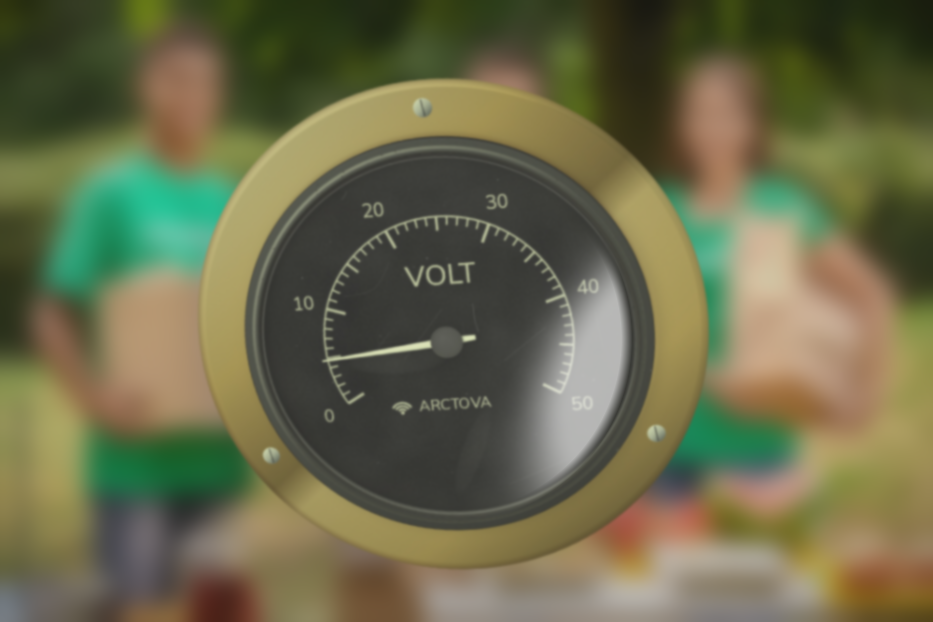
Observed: 5; V
